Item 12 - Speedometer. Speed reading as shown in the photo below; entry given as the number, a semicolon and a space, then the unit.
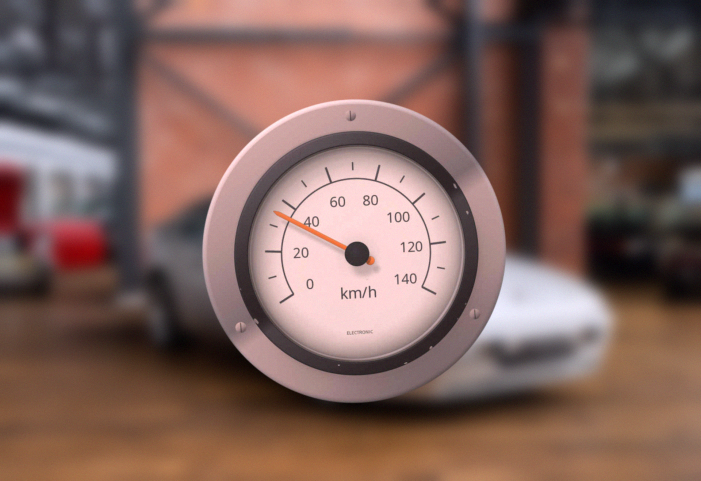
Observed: 35; km/h
